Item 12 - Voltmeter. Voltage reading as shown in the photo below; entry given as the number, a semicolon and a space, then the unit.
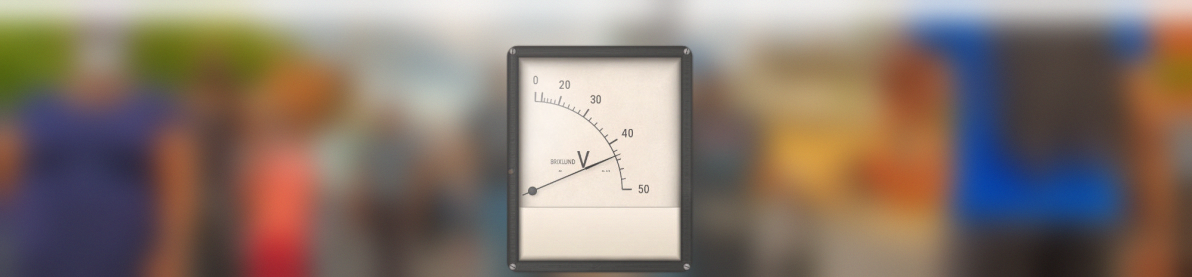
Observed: 43; V
